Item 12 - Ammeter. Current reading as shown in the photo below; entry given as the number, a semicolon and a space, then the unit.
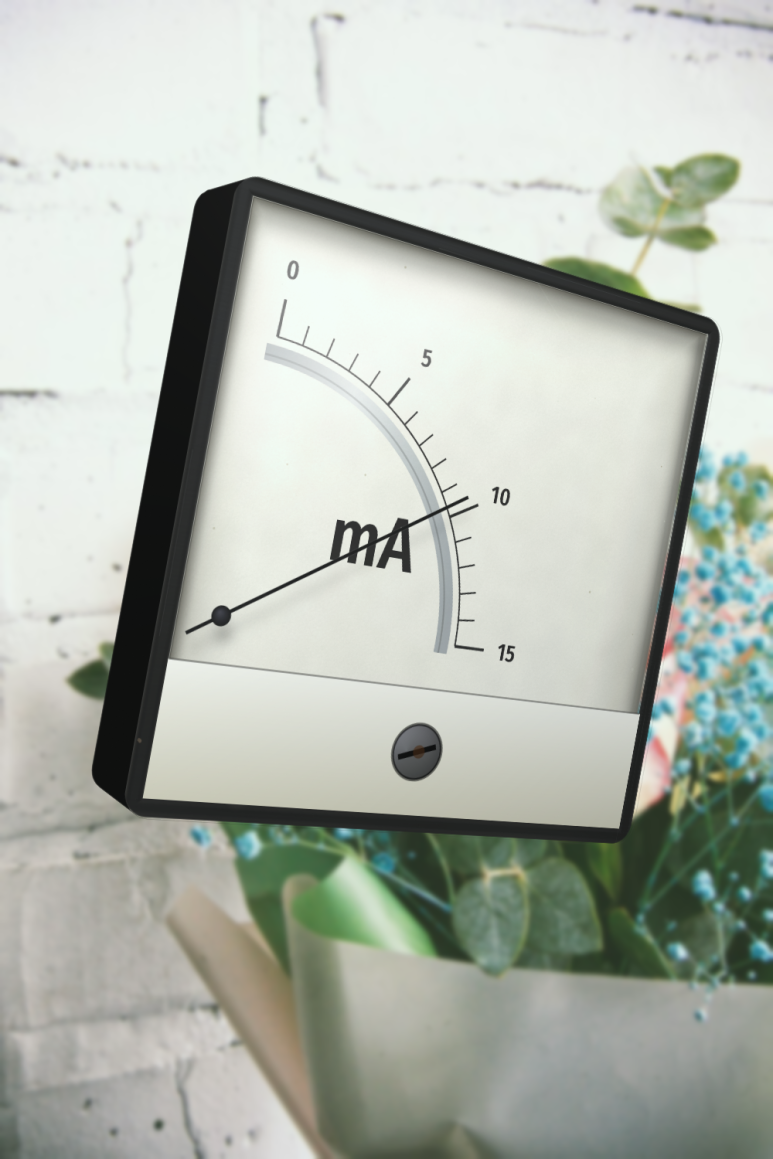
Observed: 9.5; mA
